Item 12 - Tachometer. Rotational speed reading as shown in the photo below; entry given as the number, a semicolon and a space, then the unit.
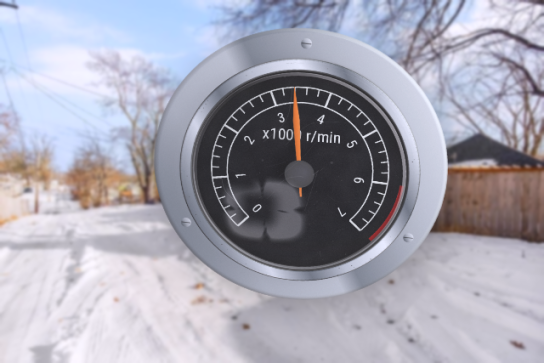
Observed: 3400; rpm
